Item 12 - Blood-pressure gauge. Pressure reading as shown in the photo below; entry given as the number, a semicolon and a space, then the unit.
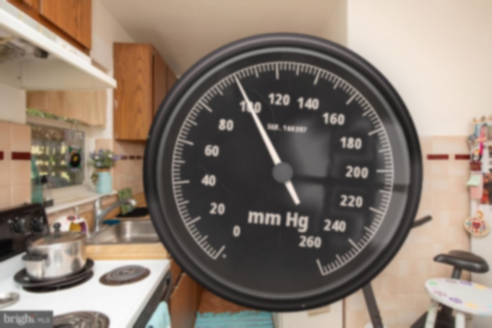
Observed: 100; mmHg
